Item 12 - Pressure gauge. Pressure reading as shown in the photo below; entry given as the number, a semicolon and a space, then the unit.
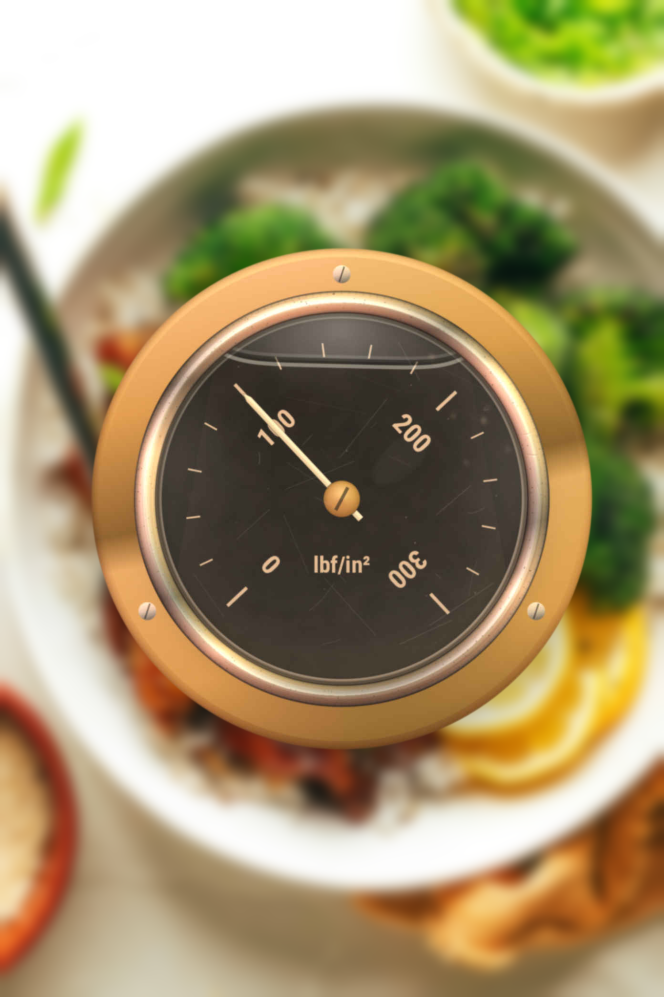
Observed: 100; psi
